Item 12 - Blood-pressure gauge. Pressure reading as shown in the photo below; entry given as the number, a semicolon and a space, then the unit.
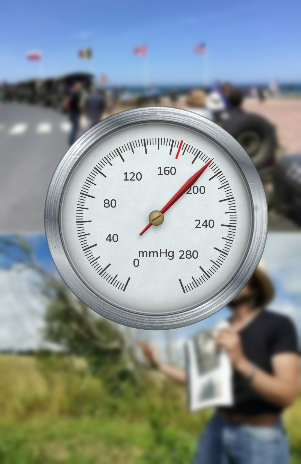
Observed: 190; mmHg
